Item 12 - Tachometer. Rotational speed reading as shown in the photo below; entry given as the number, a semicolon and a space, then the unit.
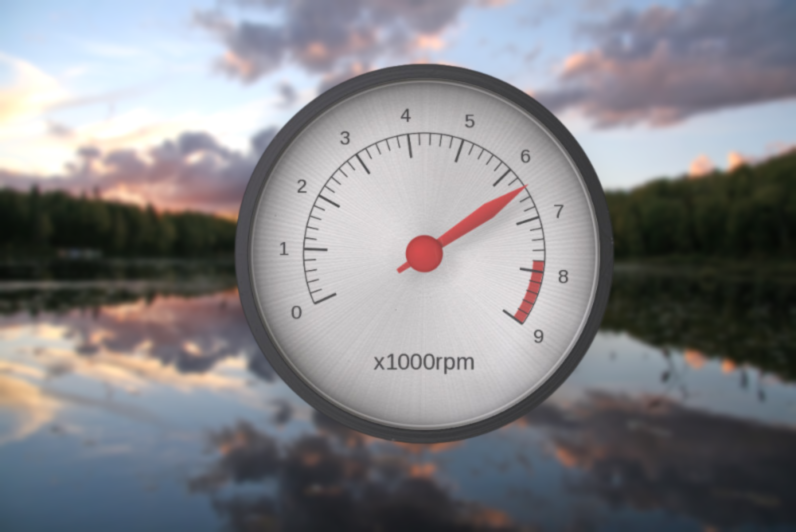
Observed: 6400; rpm
